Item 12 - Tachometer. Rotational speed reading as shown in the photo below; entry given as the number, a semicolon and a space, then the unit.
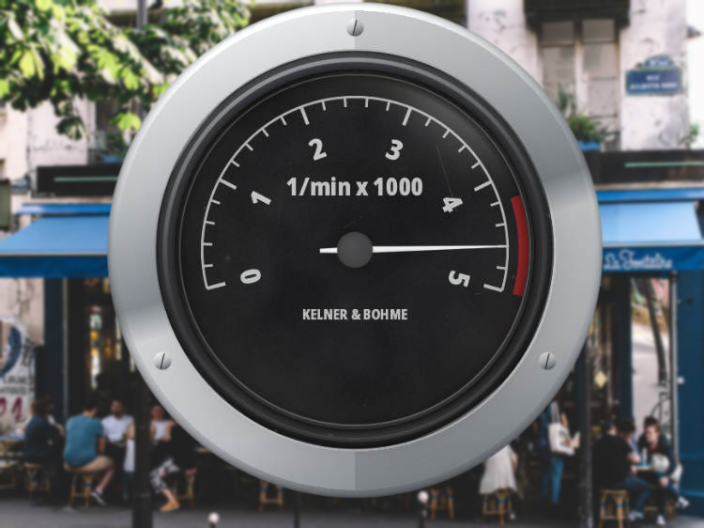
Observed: 4600; rpm
